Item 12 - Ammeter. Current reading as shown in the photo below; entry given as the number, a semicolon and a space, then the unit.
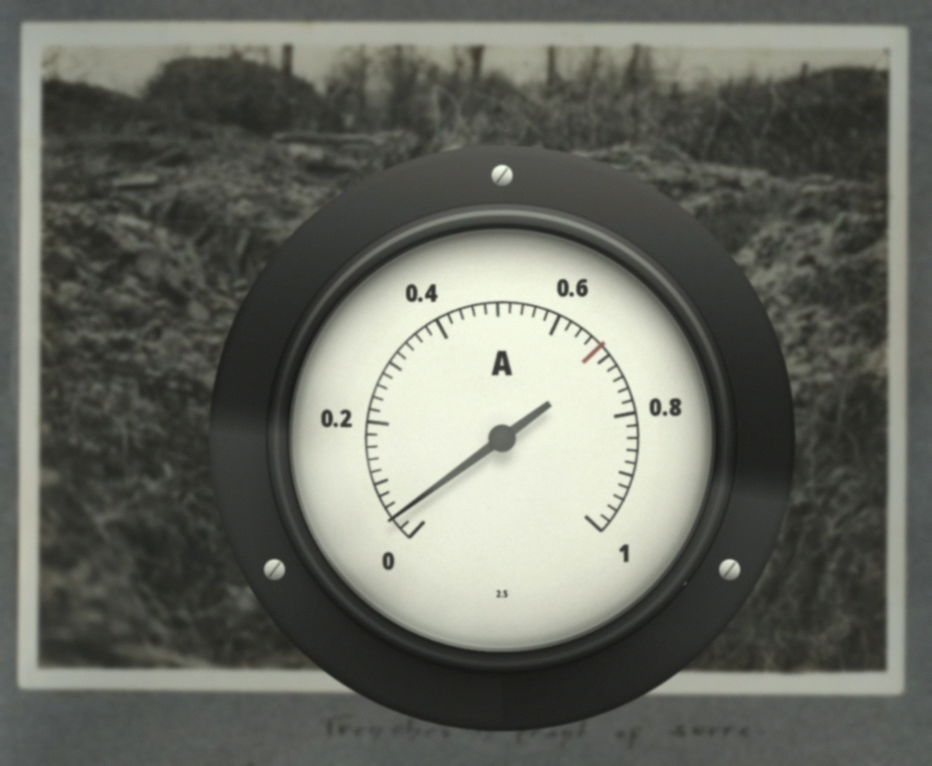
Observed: 0.04; A
